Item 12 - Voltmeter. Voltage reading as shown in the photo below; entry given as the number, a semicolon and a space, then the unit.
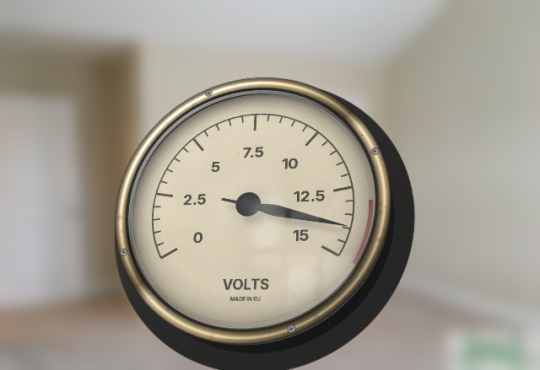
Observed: 14; V
